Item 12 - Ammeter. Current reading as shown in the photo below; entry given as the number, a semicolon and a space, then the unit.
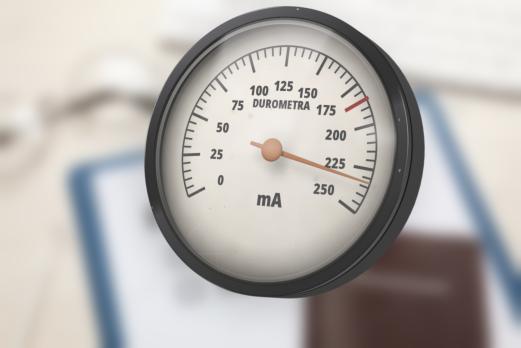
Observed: 232.5; mA
